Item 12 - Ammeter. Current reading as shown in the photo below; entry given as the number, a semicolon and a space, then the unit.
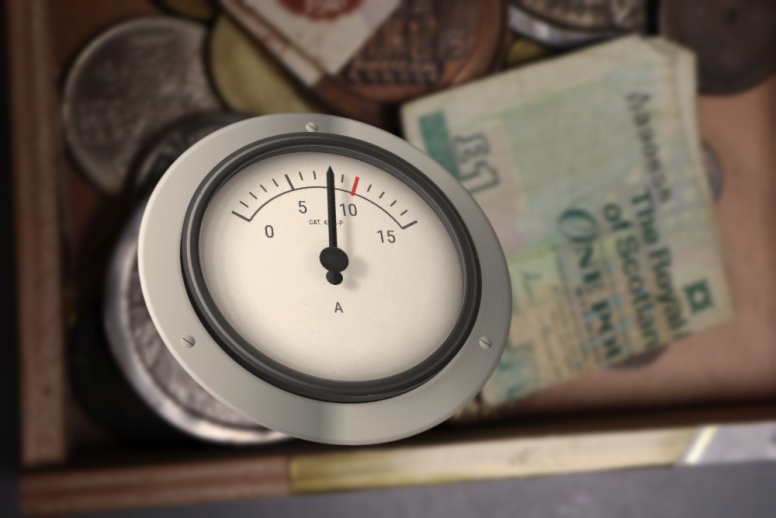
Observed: 8; A
